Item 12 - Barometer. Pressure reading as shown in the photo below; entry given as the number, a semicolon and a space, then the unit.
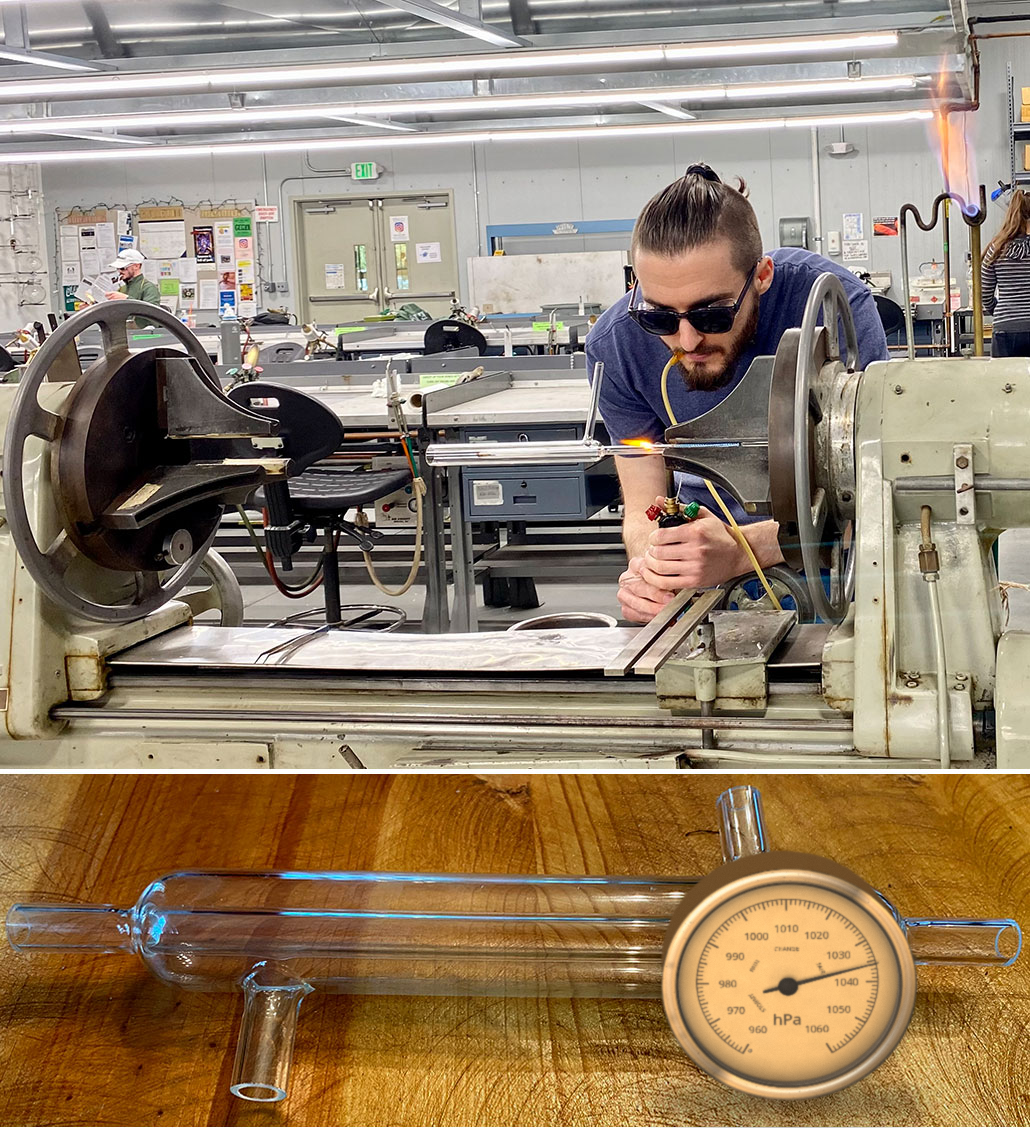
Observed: 1035; hPa
